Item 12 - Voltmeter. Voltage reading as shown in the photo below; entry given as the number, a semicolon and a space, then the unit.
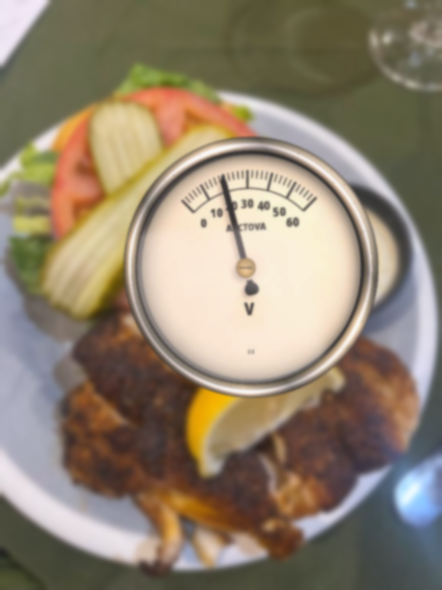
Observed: 20; V
